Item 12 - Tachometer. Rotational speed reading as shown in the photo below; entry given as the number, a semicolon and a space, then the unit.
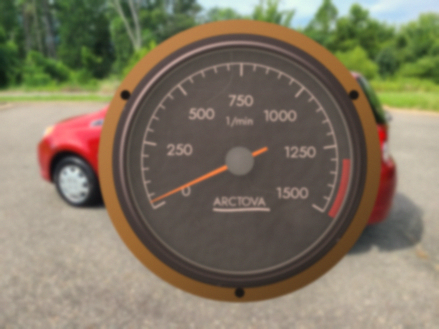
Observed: 25; rpm
